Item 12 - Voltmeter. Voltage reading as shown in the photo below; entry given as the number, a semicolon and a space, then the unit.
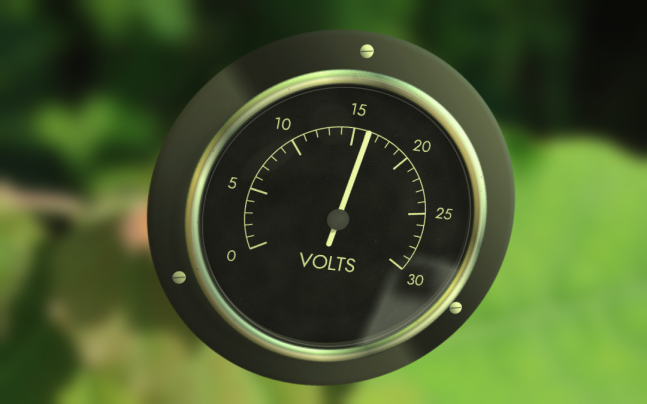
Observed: 16; V
